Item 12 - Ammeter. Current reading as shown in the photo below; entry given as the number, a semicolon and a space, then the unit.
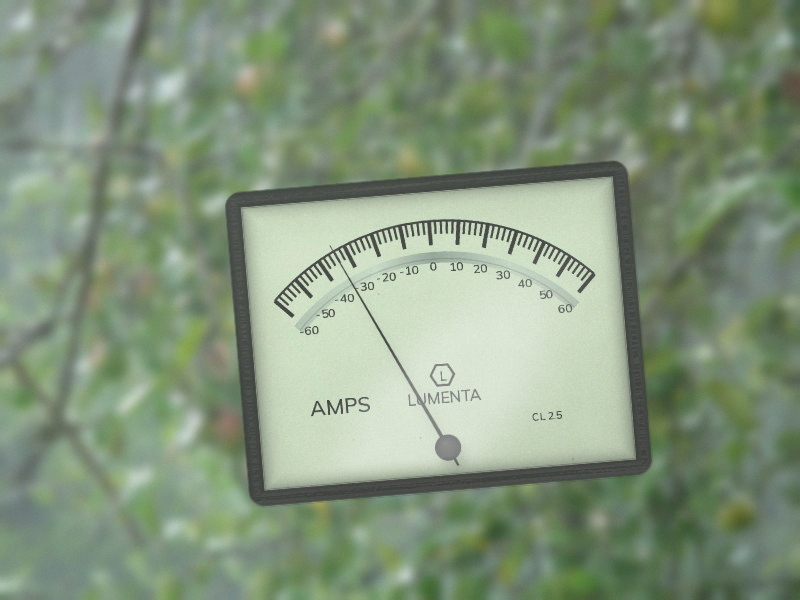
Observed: -34; A
